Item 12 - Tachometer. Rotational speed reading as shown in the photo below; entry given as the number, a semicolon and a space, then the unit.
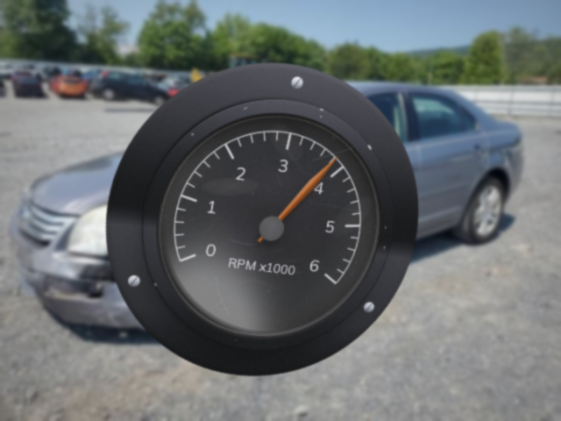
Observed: 3800; rpm
